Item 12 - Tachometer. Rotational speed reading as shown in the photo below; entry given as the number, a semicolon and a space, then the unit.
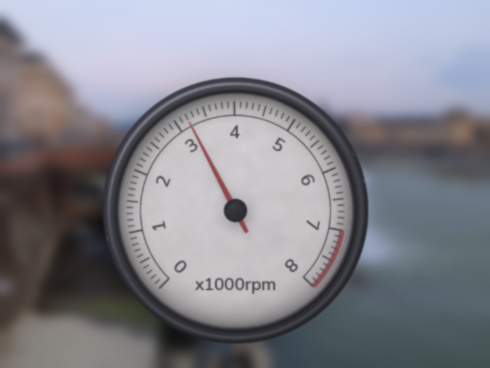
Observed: 3200; rpm
